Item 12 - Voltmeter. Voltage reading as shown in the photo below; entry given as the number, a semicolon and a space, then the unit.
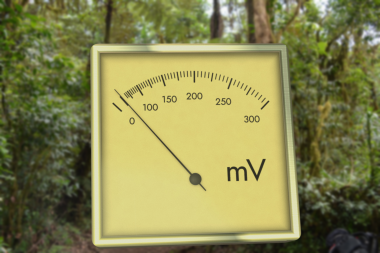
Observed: 50; mV
